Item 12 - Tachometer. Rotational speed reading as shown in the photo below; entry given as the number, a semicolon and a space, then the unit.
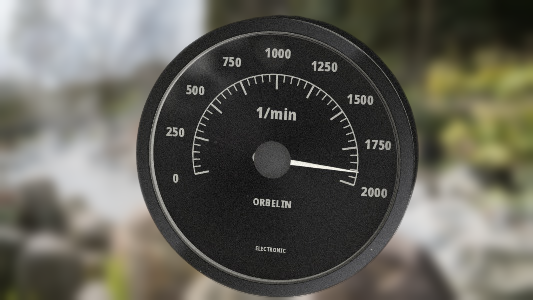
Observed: 1900; rpm
